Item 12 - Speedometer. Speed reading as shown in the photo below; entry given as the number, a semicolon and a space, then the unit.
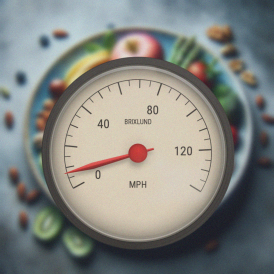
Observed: 7.5; mph
